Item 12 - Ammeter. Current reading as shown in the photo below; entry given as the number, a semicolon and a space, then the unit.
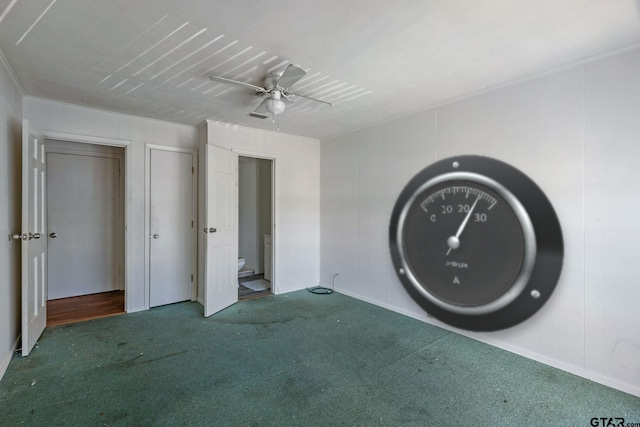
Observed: 25; A
